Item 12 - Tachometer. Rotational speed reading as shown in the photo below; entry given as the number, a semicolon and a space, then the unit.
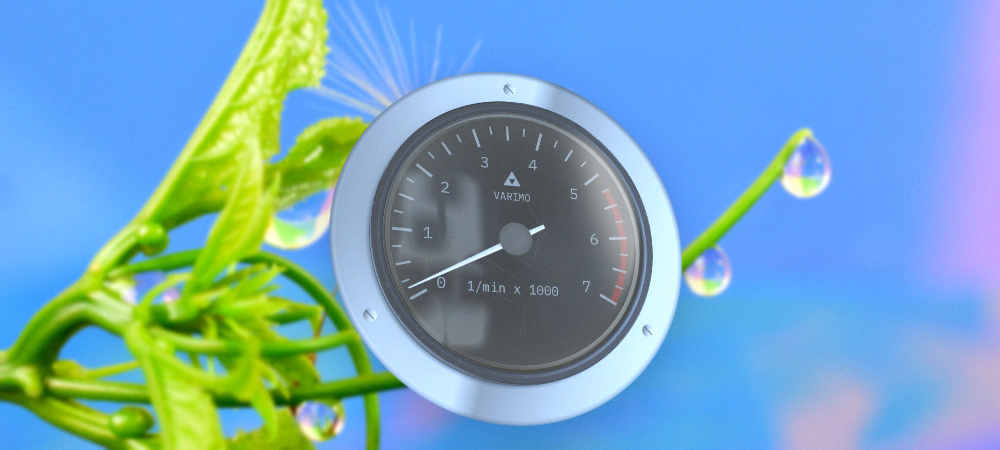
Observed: 125; rpm
